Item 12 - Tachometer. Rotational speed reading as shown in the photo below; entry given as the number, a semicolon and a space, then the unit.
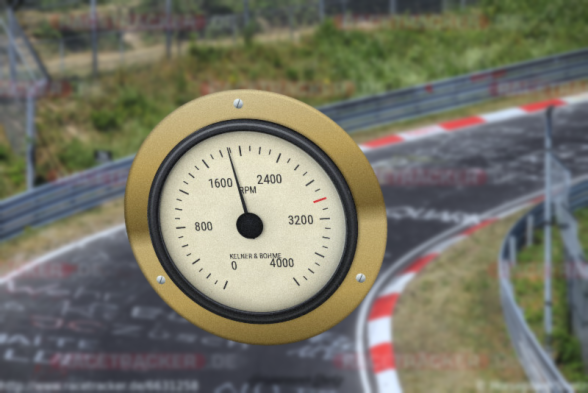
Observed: 1900; rpm
